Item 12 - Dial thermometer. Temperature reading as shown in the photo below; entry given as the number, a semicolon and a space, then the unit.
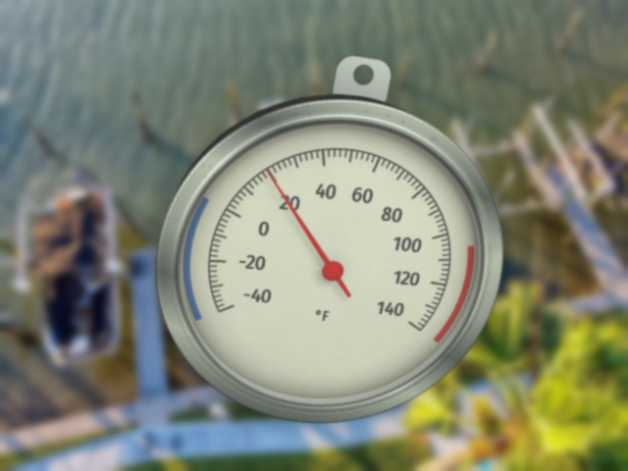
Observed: 20; °F
